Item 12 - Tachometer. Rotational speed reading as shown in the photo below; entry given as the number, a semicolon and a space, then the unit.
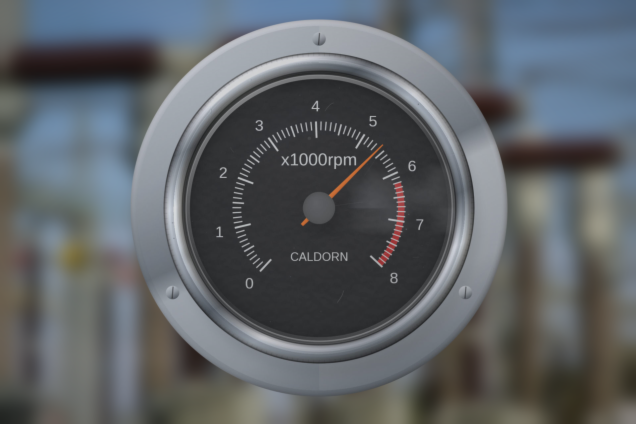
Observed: 5400; rpm
